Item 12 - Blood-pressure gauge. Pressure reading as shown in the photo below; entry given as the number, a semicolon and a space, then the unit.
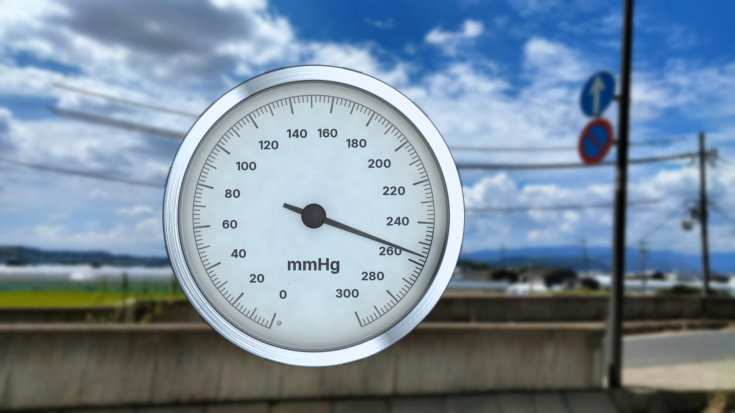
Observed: 256; mmHg
